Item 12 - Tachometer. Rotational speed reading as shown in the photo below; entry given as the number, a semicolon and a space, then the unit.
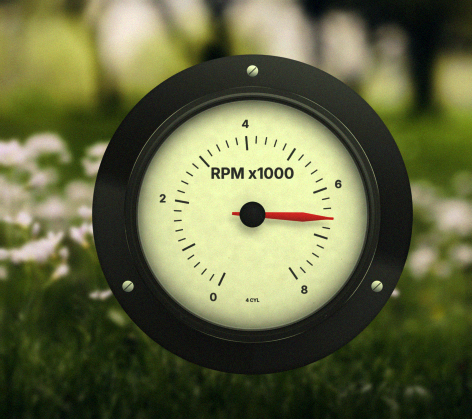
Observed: 6600; rpm
